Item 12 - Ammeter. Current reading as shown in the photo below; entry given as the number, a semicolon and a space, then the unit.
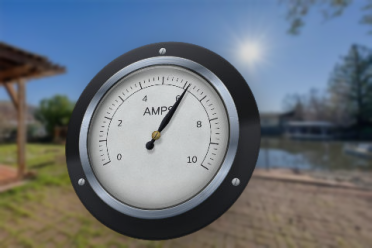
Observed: 6.2; A
